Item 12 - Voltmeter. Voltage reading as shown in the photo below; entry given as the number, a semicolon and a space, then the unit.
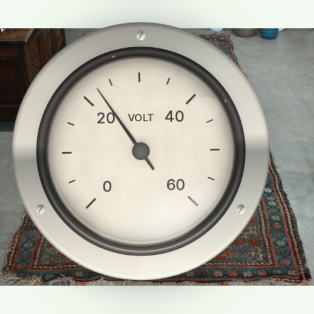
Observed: 22.5; V
